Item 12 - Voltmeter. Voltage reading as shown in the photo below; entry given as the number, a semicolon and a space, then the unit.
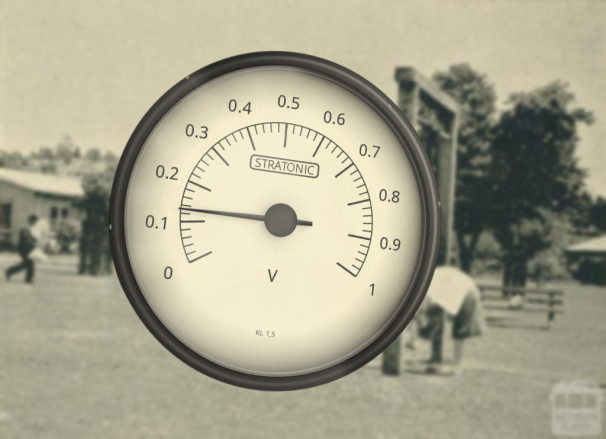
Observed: 0.13; V
